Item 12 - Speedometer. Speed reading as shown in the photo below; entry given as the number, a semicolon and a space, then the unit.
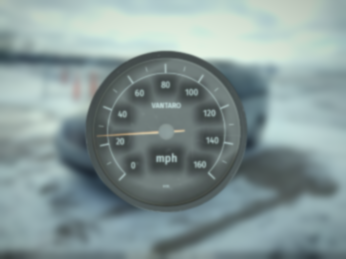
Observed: 25; mph
